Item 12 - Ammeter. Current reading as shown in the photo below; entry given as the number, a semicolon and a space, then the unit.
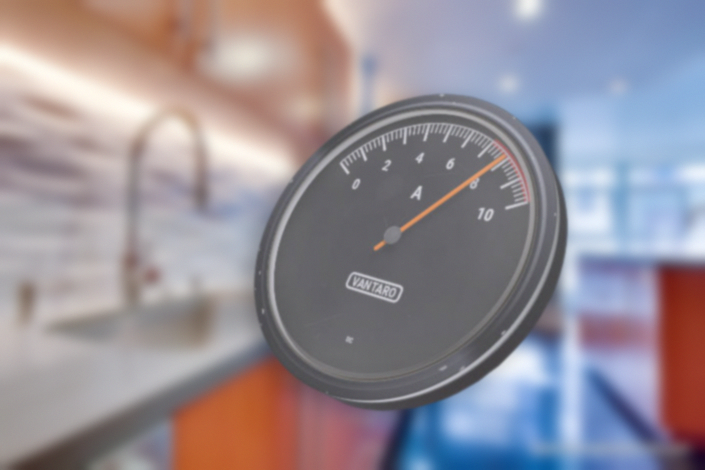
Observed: 8; A
